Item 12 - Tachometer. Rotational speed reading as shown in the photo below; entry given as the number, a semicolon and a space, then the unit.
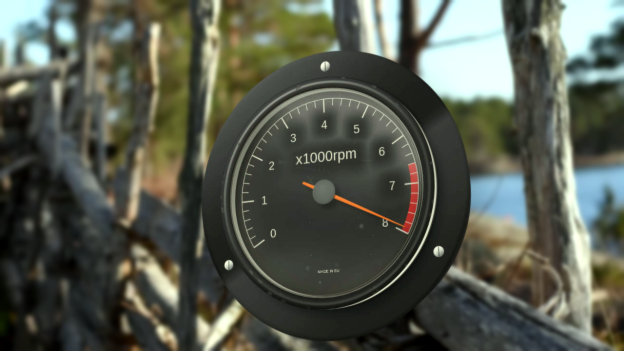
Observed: 7900; rpm
